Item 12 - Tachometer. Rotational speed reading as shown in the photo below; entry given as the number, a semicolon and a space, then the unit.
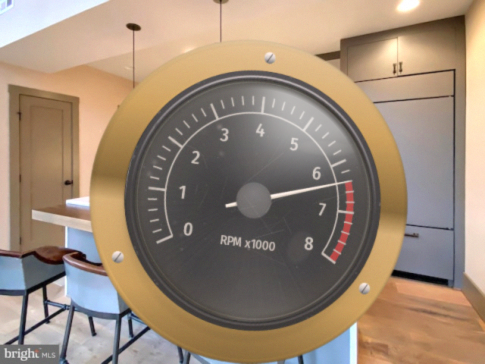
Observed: 6400; rpm
